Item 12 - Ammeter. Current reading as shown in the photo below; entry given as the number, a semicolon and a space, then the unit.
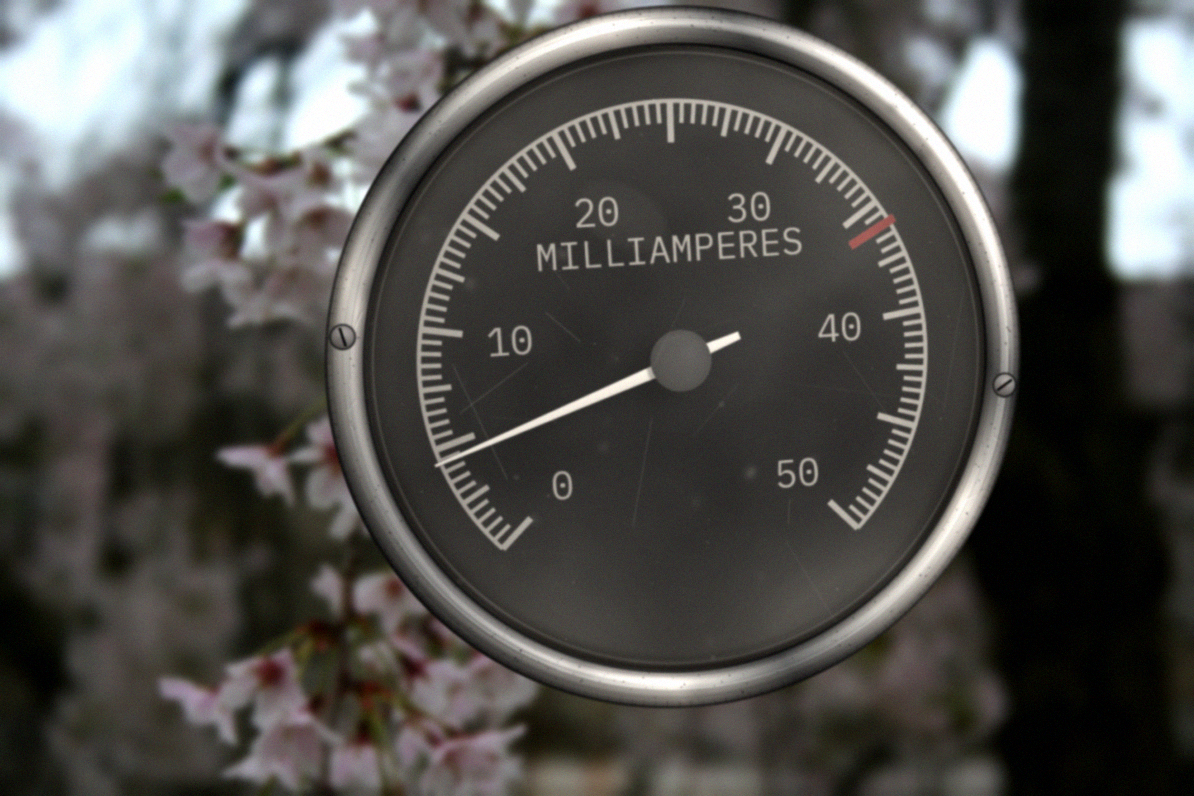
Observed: 4.5; mA
